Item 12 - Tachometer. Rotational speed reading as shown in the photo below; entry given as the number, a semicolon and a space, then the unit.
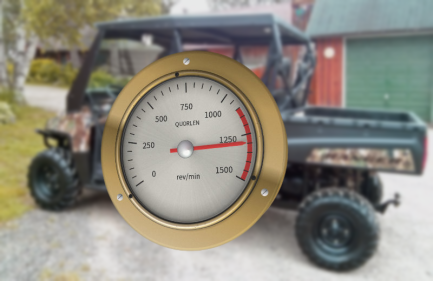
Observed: 1300; rpm
